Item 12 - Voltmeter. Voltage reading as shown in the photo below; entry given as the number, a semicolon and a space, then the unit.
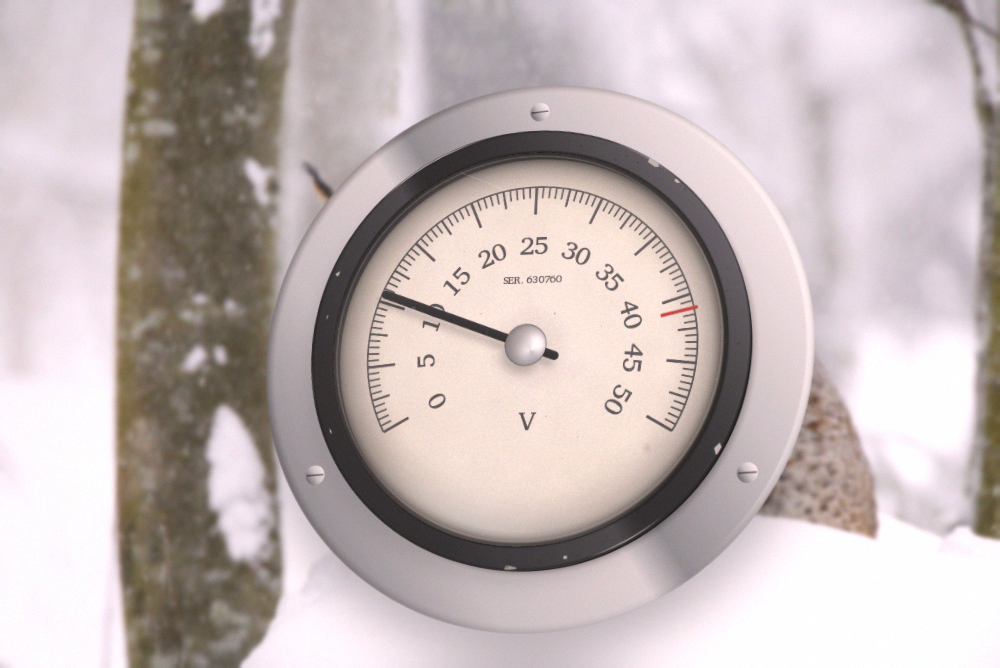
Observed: 10.5; V
